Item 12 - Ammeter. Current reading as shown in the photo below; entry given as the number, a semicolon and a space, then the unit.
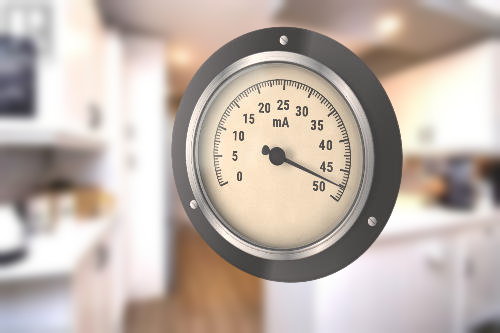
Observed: 47.5; mA
